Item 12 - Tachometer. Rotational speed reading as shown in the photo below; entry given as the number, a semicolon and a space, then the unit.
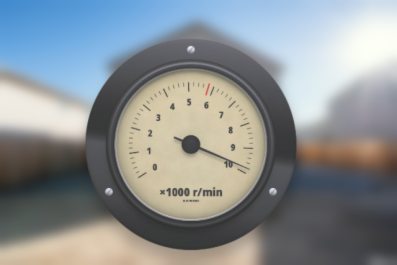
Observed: 9800; rpm
